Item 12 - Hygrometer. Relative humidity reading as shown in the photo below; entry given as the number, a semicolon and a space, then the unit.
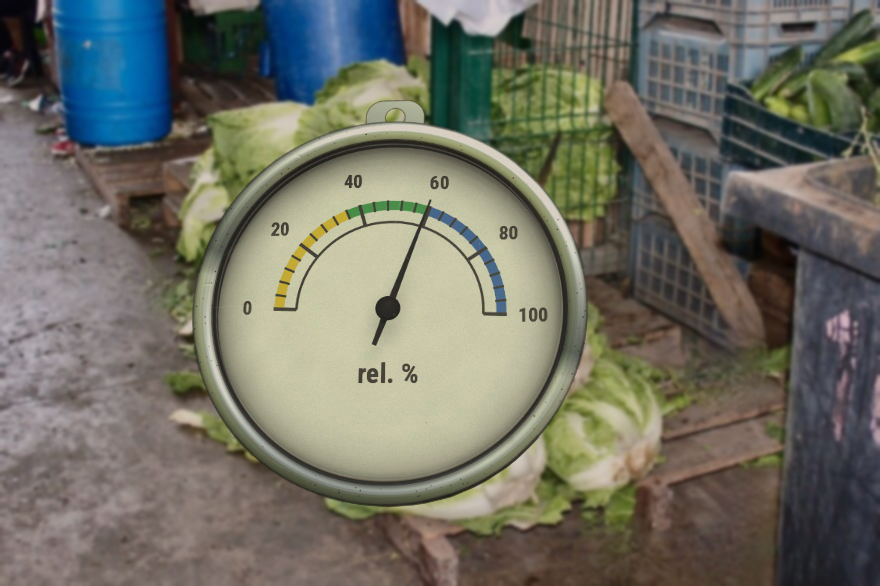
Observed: 60; %
